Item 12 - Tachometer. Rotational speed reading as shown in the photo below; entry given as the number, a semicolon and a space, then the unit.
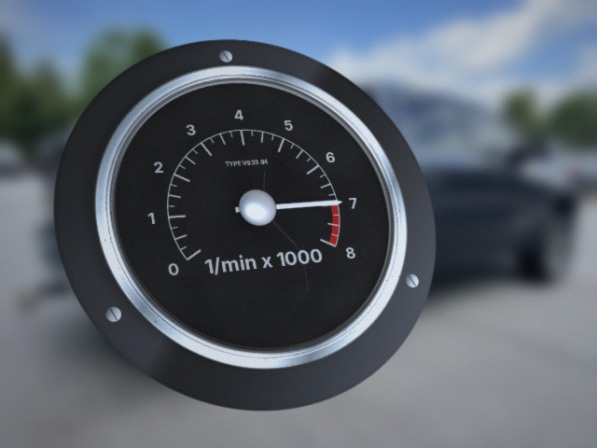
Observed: 7000; rpm
